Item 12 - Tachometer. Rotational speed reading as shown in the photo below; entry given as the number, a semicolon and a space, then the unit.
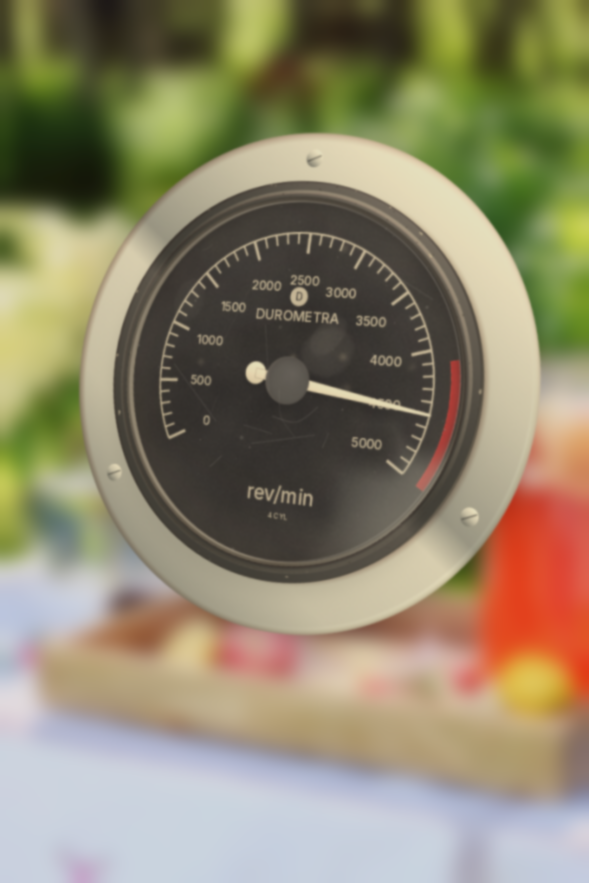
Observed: 4500; rpm
